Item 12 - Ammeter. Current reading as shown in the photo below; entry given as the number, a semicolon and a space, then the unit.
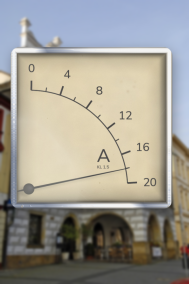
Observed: 18; A
